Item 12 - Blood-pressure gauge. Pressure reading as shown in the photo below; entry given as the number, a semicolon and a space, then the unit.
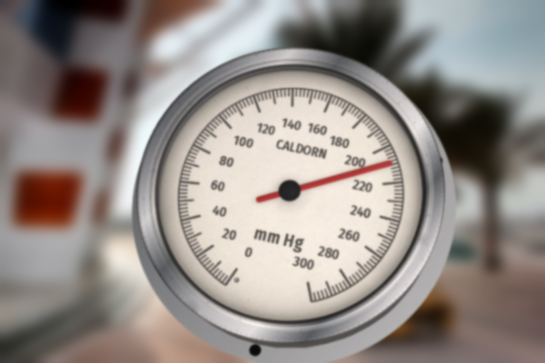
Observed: 210; mmHg
